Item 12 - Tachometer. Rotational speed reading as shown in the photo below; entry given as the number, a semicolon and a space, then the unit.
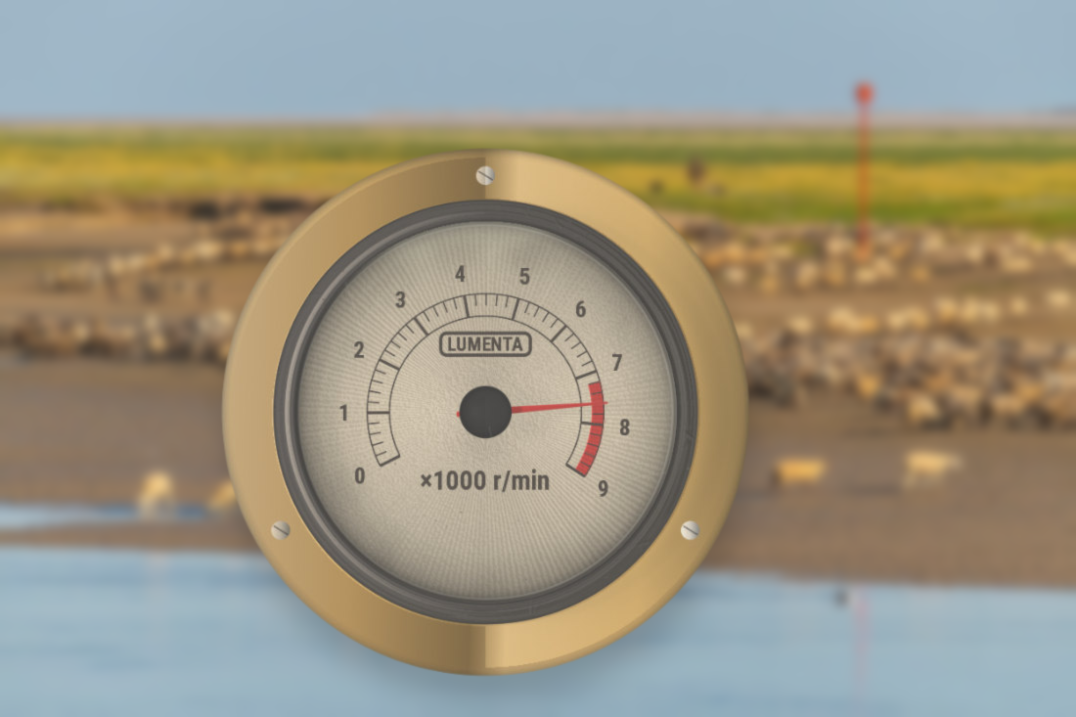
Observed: 7600; rpm
